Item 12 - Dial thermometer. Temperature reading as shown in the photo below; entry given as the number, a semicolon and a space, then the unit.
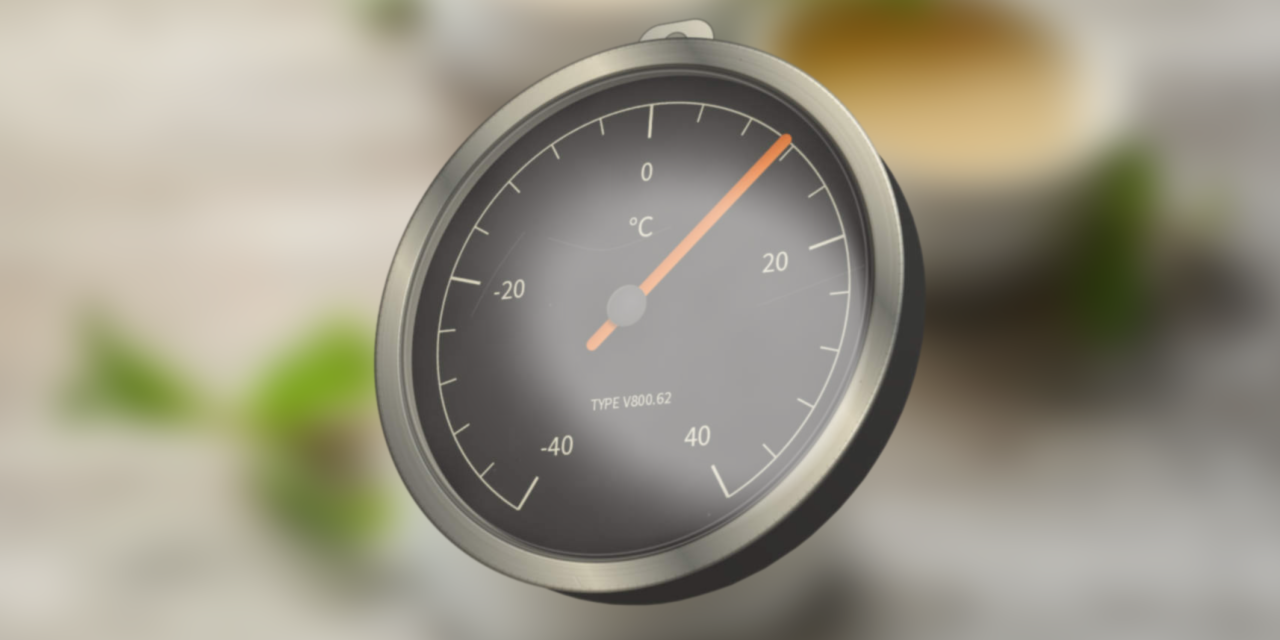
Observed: 12; °C
